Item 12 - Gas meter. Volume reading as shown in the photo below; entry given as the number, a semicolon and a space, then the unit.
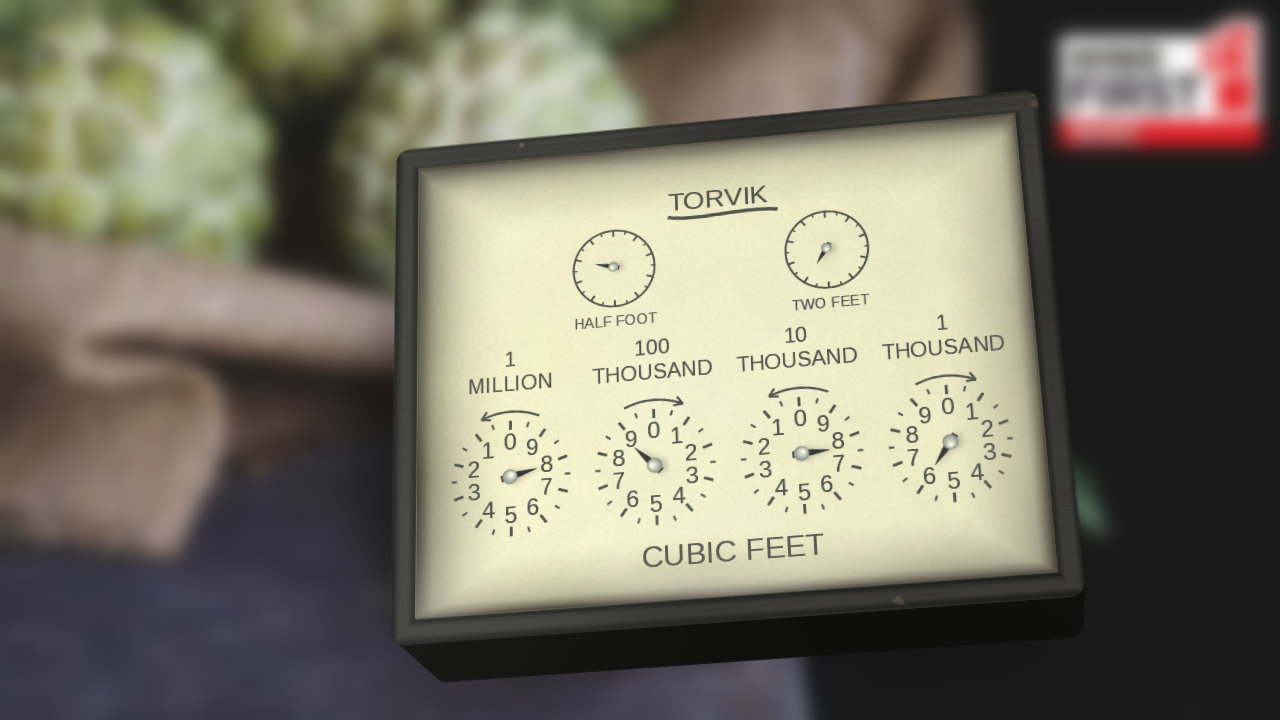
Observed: 787600; ft³
